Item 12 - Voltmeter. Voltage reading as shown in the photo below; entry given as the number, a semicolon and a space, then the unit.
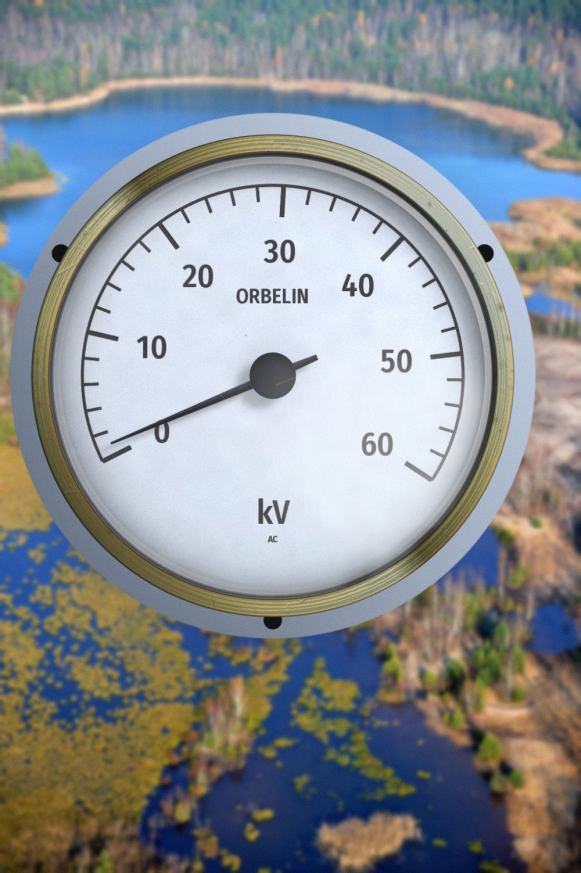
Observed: 1; kV
